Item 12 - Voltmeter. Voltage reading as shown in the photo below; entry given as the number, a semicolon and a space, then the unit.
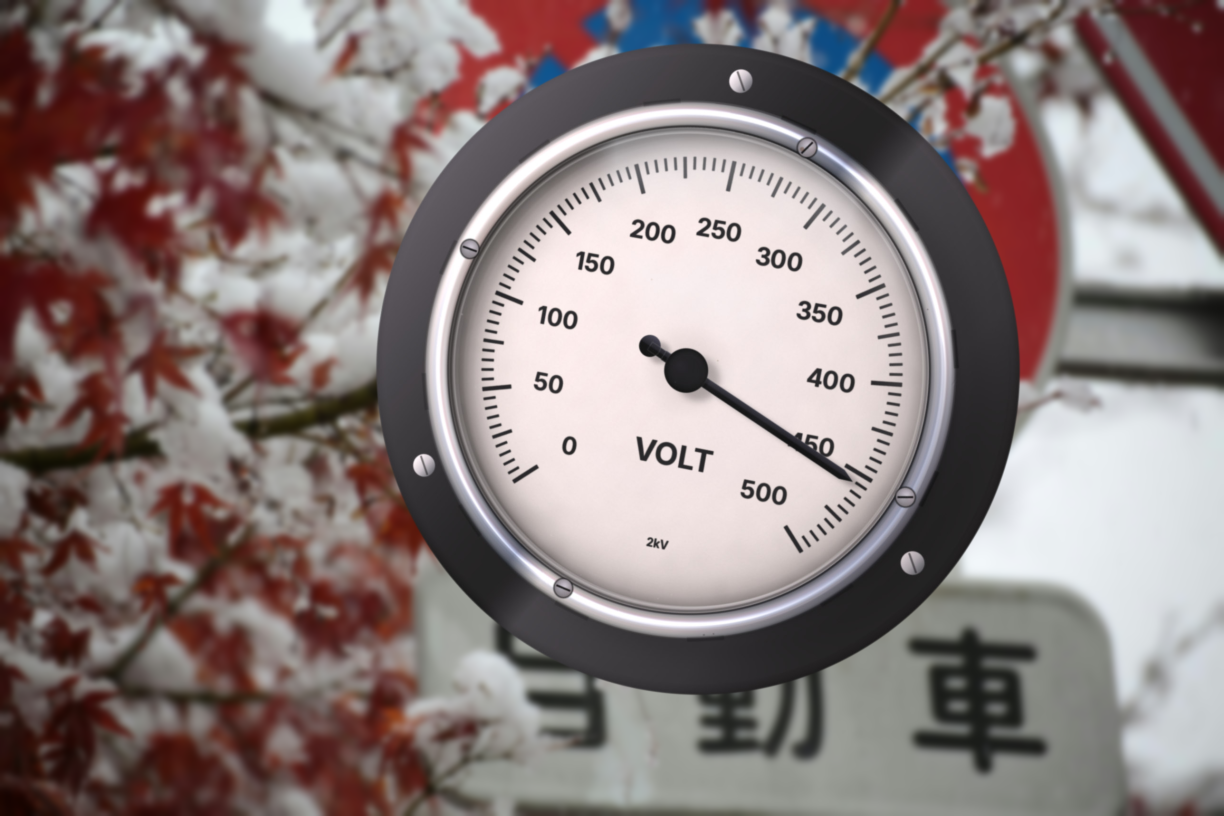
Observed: 455; V
